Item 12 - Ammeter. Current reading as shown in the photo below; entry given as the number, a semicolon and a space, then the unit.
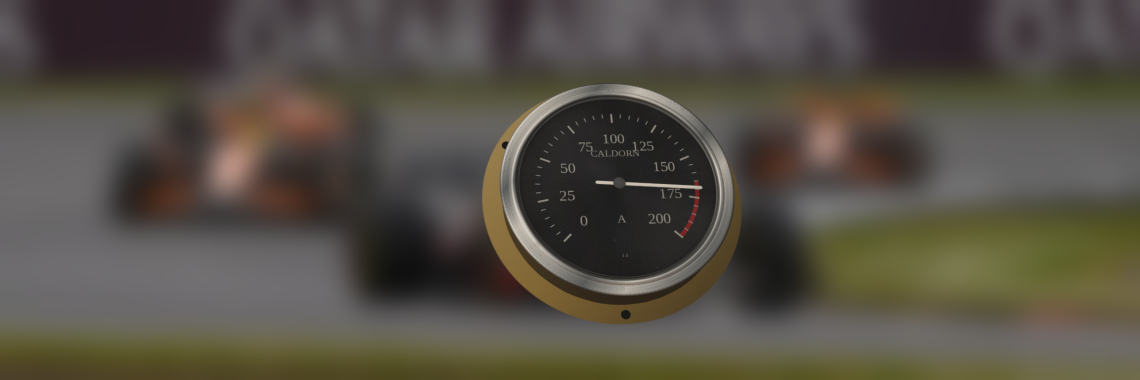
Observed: 170; A
